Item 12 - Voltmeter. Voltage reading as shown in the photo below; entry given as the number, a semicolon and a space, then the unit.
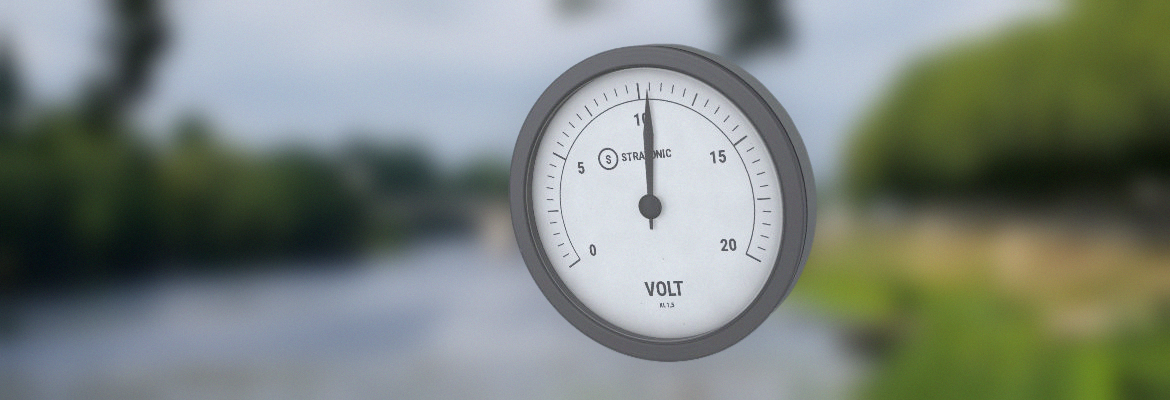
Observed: 10.5; V
